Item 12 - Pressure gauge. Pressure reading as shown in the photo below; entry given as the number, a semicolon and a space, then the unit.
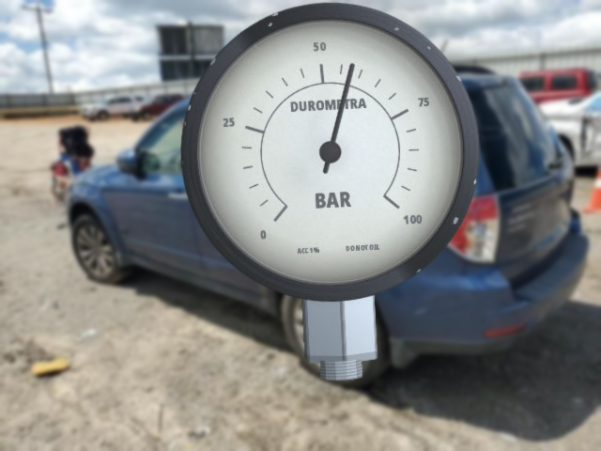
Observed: 57.5; bar
